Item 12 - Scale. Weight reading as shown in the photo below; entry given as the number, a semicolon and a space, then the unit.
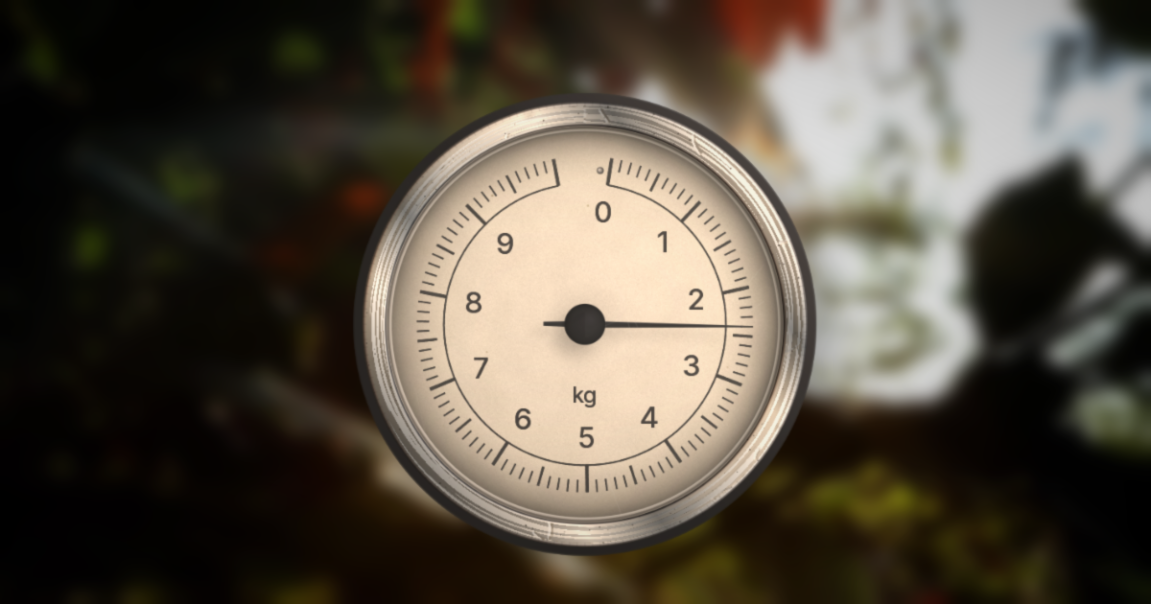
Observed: 2.4; kg
